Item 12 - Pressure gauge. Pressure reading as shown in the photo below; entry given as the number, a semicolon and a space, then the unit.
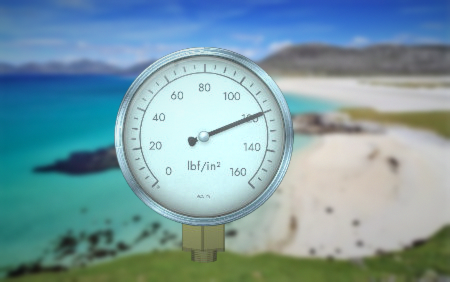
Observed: 120; psi
